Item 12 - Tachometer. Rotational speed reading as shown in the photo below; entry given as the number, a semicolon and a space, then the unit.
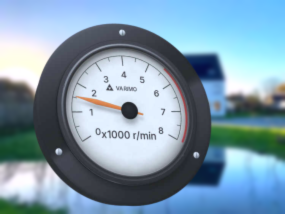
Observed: 1500; rpm
